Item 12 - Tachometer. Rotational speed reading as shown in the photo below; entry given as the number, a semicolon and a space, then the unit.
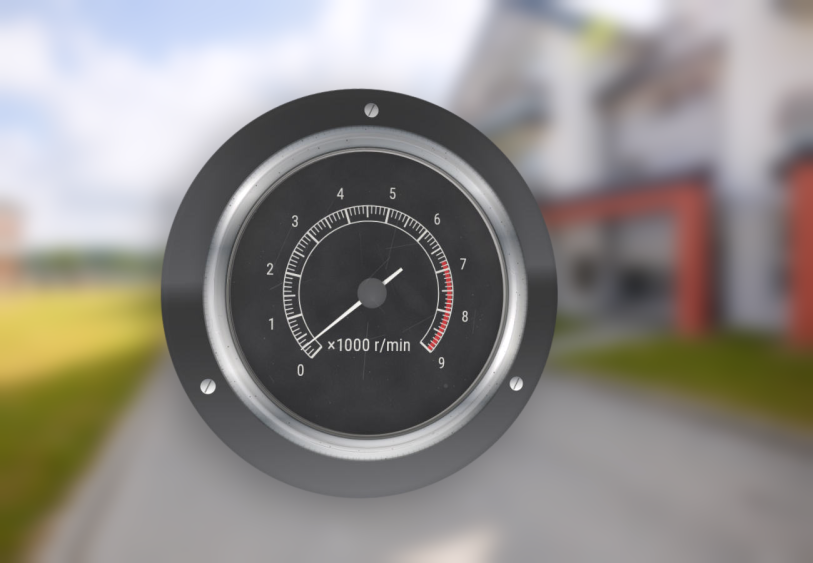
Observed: 300; rpm
